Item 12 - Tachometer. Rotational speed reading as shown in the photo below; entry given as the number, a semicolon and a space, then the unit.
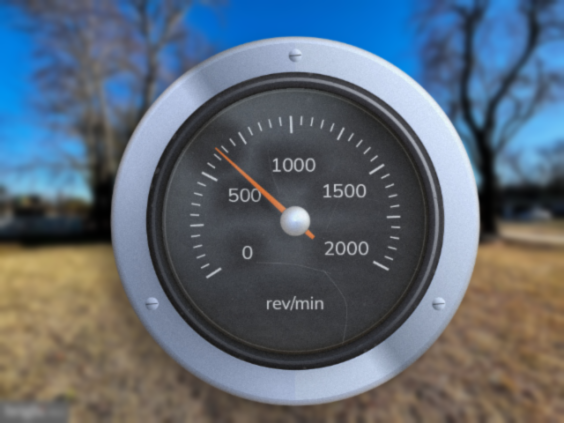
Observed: 625; rpm
